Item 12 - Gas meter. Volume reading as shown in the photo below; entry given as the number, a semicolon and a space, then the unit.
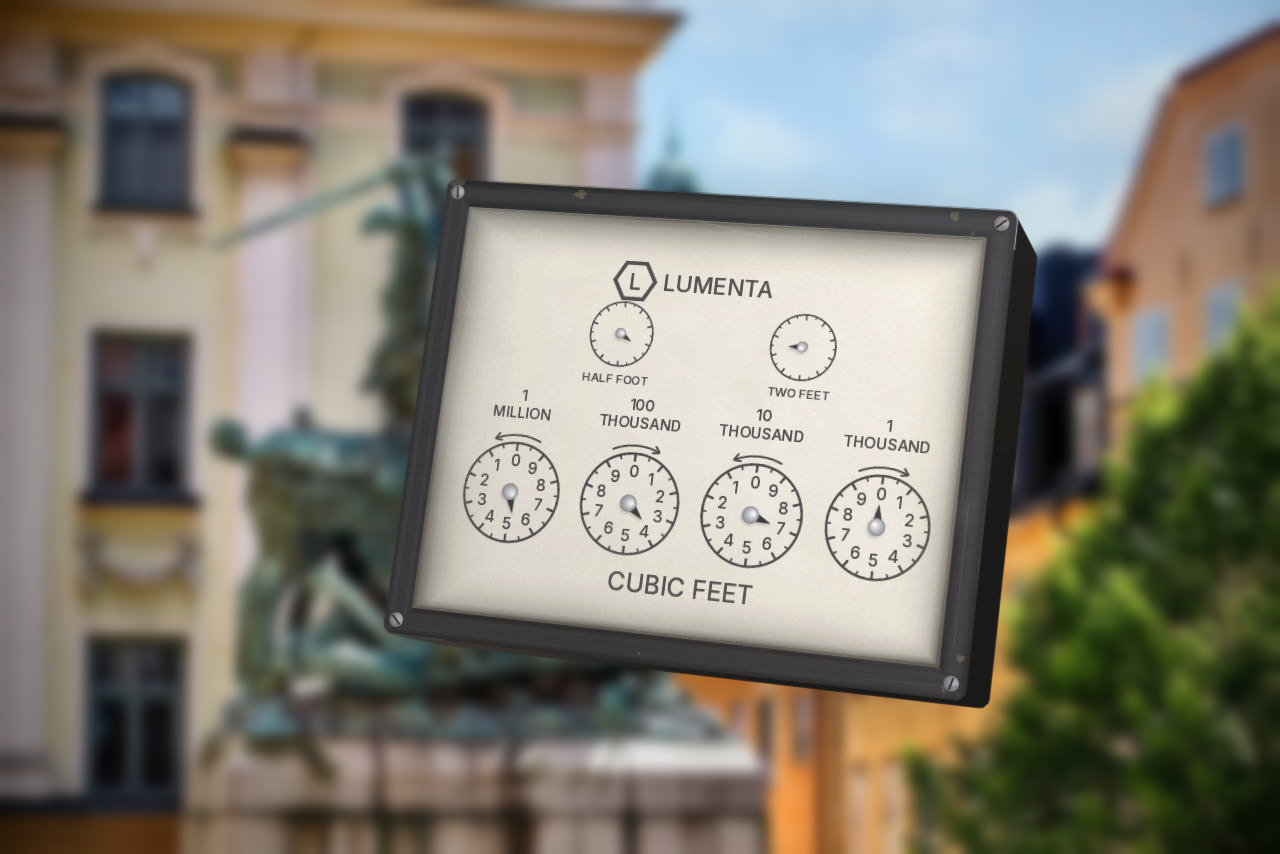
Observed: 537000; ft³
